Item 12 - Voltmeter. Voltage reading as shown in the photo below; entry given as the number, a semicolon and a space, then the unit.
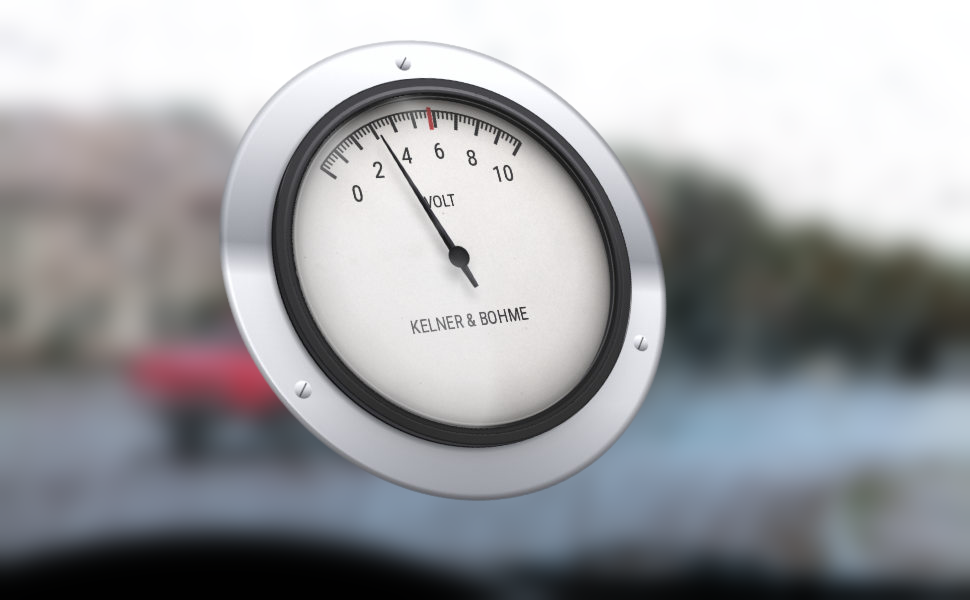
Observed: 3; V
